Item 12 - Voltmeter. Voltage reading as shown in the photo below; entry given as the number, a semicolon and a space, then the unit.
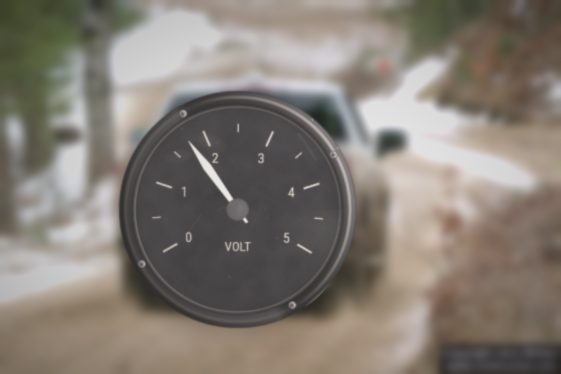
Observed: 1.75; V
